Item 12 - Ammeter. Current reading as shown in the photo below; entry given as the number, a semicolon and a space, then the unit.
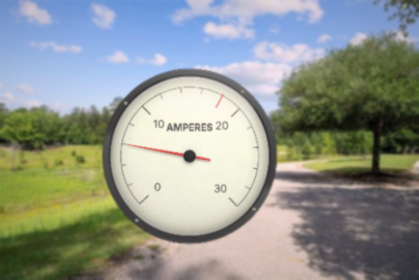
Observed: 6; A
